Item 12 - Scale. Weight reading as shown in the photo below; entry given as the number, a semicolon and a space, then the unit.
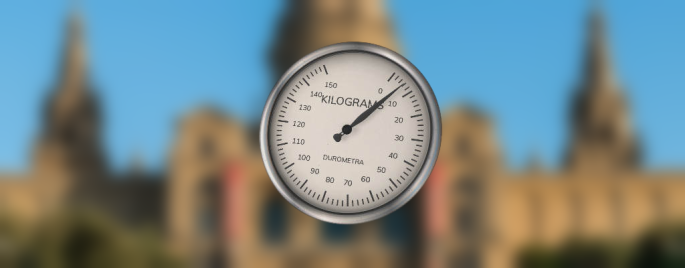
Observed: 6; kg
